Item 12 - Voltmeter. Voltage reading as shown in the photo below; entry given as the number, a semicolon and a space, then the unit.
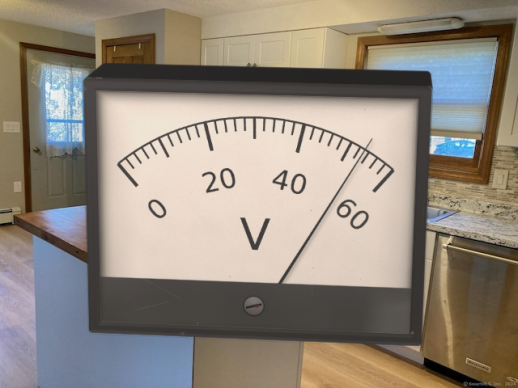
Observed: 53; V
